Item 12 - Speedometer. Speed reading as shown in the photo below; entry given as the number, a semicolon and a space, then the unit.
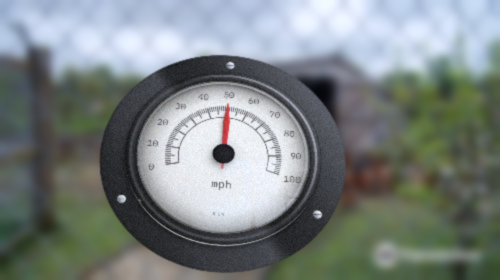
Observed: 50; mph
